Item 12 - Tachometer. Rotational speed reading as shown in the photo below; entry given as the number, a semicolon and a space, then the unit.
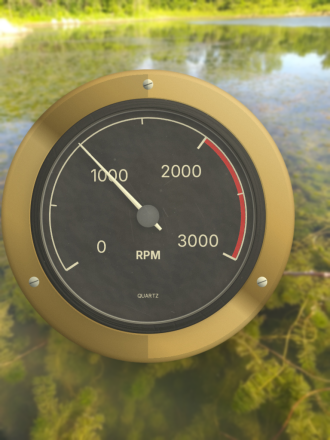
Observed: 1000; rpm
